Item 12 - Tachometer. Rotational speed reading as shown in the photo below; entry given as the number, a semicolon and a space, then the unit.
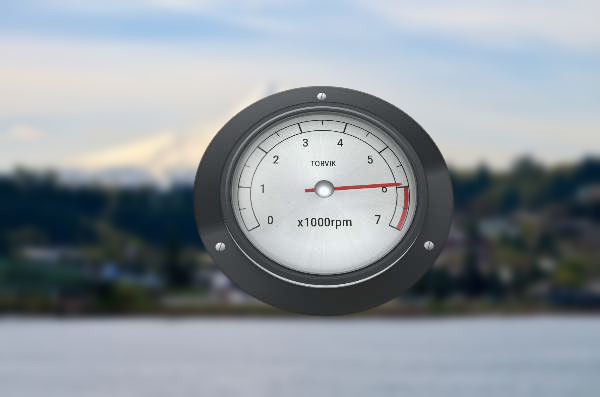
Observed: 6000; rpm
